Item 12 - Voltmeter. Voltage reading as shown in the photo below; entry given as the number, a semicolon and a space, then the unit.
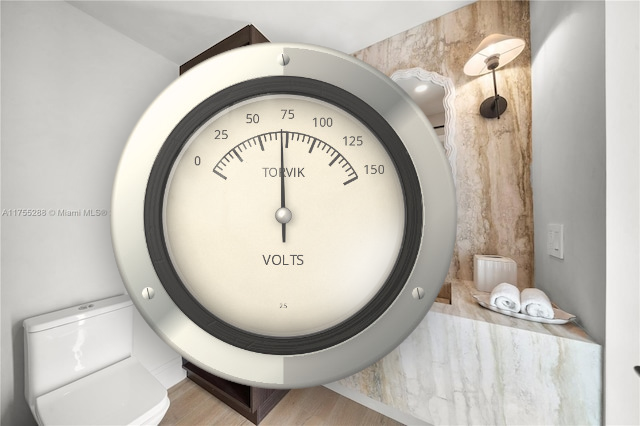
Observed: 70; V
